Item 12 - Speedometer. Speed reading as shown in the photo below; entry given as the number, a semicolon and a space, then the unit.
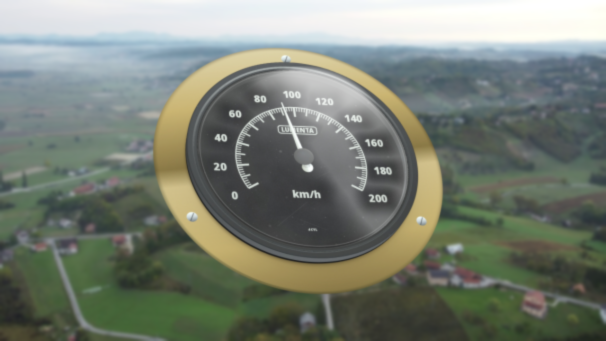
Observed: 90; km/h
